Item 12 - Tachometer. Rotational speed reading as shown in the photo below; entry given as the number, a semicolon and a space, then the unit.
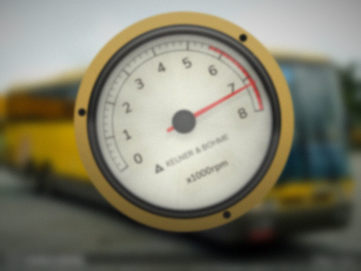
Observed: 7200; rpm
